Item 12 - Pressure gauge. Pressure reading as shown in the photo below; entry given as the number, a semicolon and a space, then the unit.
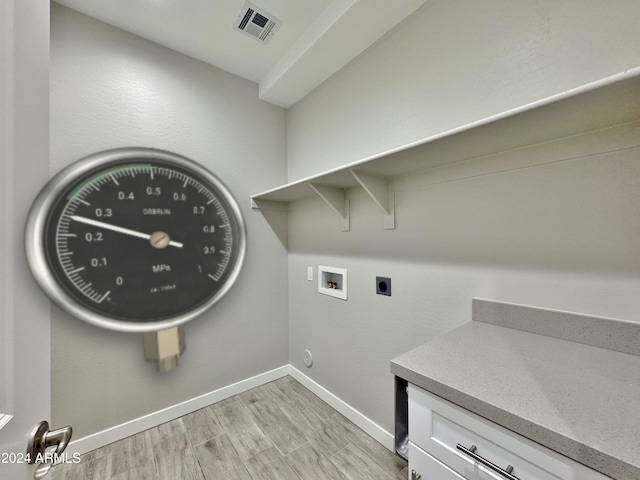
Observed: 0.25; MPa
